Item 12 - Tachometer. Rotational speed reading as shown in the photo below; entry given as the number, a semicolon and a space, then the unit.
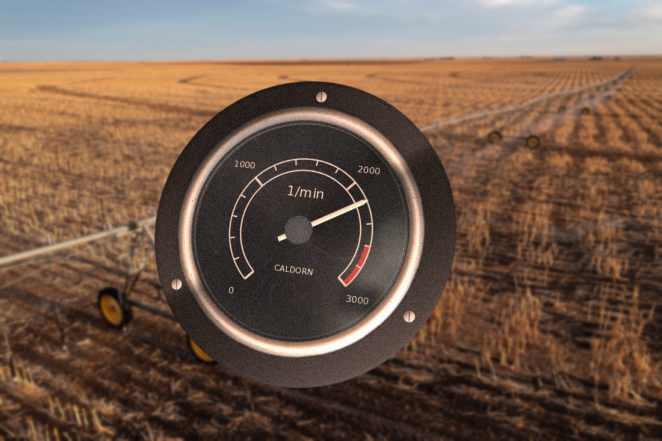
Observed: 2200; rpm
